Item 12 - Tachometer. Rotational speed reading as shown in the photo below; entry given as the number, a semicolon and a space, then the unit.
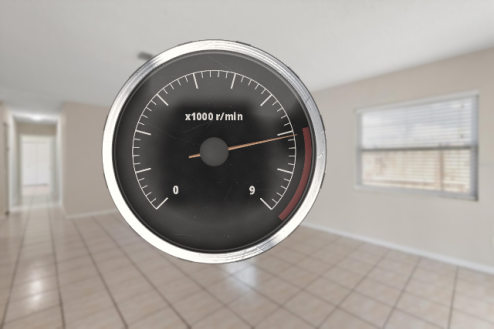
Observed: 7100; rpm
